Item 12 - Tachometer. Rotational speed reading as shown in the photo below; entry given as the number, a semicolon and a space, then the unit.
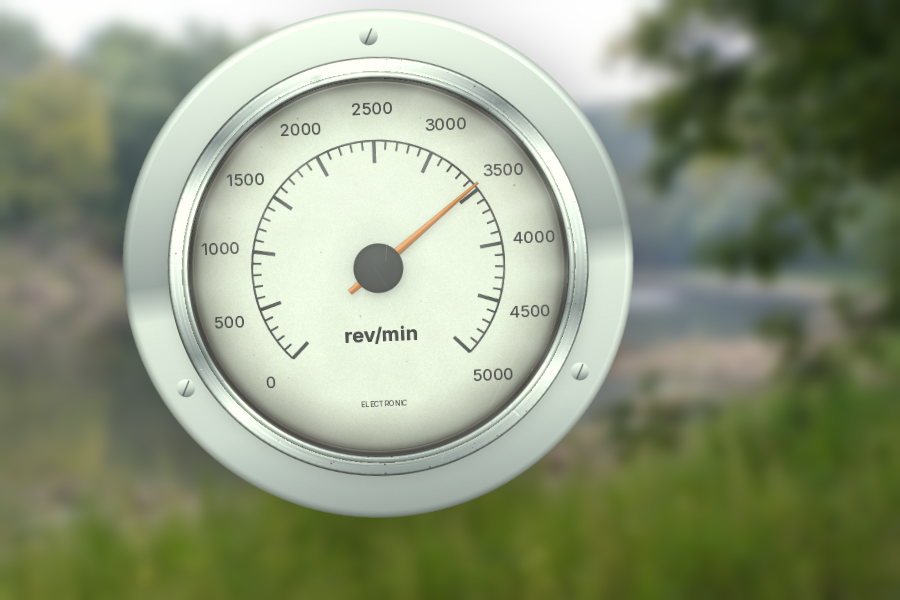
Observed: 3450; rpm
